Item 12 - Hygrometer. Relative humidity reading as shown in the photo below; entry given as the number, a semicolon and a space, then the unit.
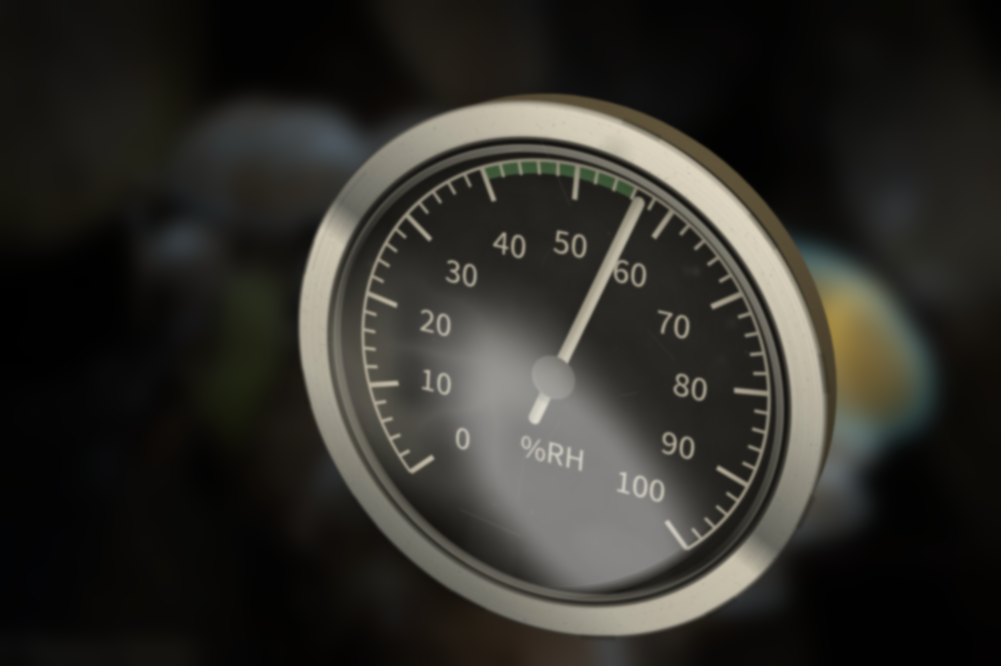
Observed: 57; %
